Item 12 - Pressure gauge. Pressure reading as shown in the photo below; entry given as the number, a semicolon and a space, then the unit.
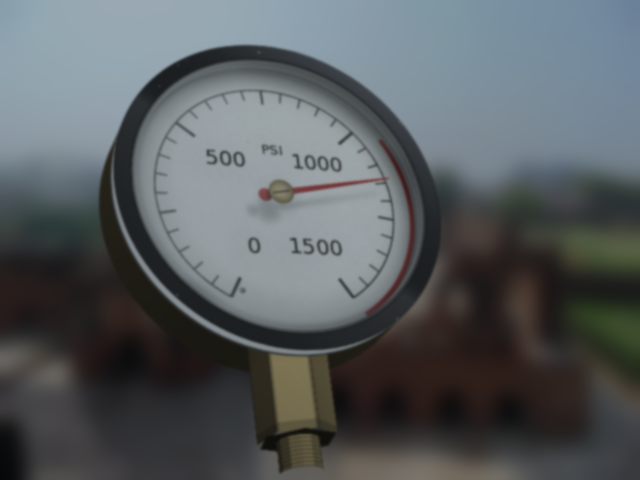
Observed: 1150; psi
